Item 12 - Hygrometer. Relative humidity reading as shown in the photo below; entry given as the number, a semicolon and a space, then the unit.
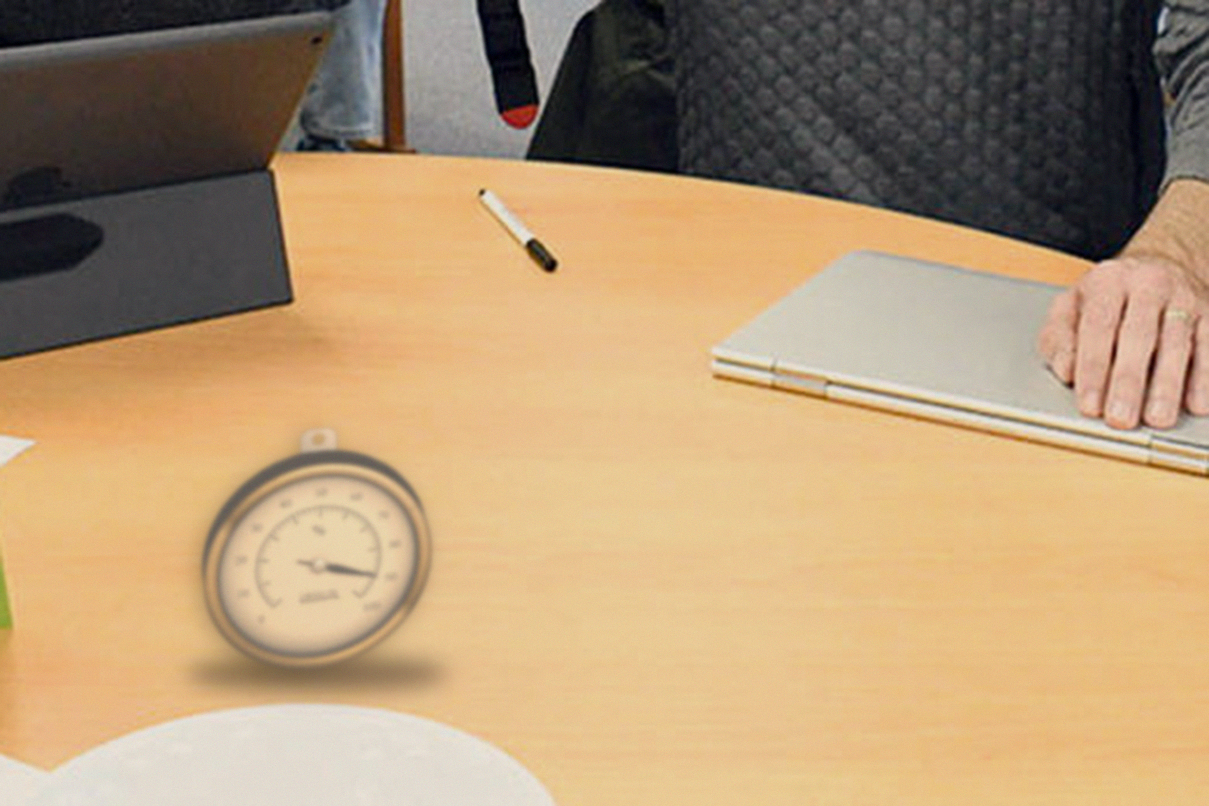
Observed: 90; %
